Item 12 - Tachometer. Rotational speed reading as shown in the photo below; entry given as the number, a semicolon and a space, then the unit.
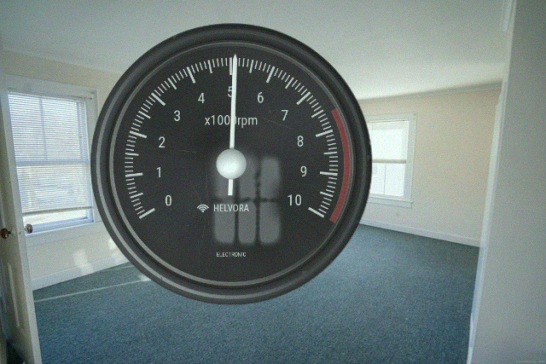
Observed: 5100; rpm
